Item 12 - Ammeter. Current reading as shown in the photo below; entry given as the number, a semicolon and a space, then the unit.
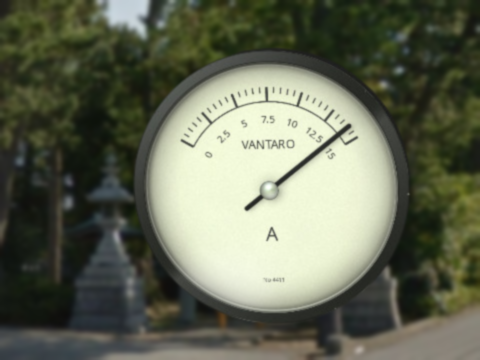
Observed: 14; A
